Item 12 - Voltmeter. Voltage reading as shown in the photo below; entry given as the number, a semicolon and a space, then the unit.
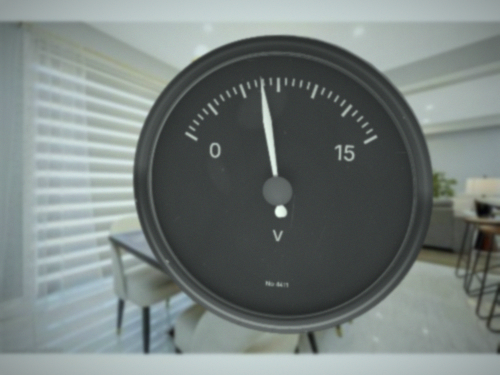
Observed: 6.5; V
